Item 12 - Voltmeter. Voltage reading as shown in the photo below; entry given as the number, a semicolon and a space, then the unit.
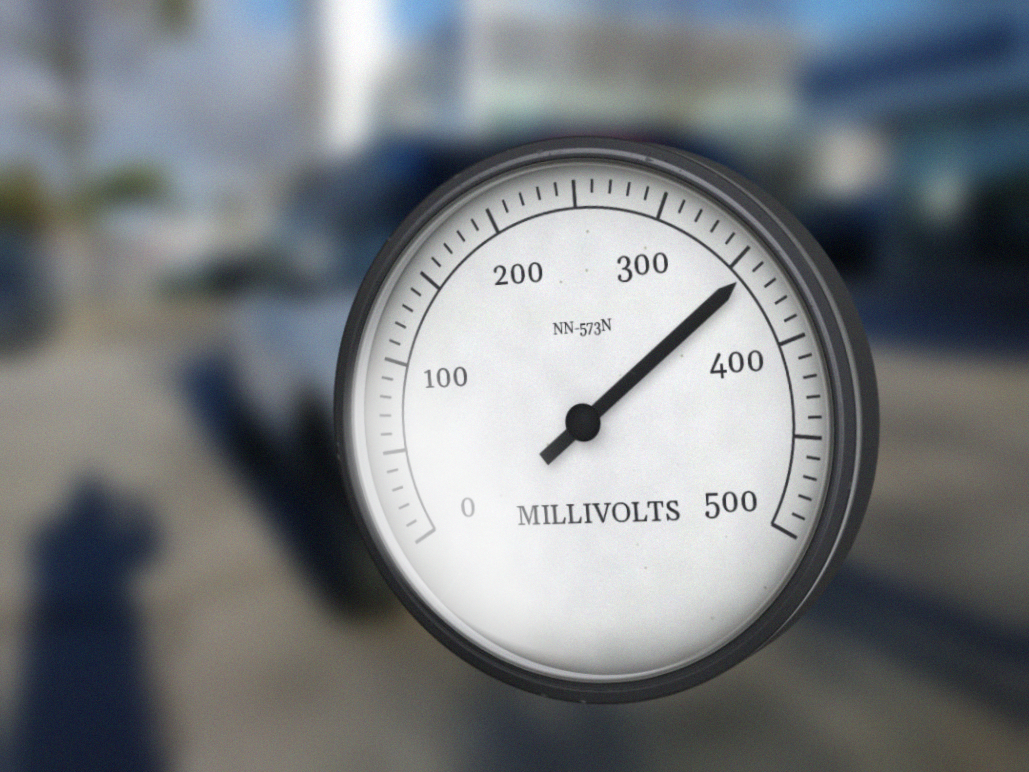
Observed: 360; mV
